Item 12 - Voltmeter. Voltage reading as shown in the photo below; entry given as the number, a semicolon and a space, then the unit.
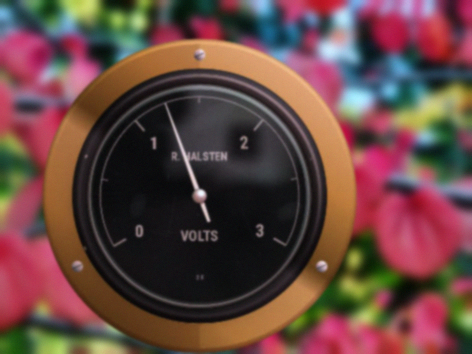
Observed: 1.25; V
